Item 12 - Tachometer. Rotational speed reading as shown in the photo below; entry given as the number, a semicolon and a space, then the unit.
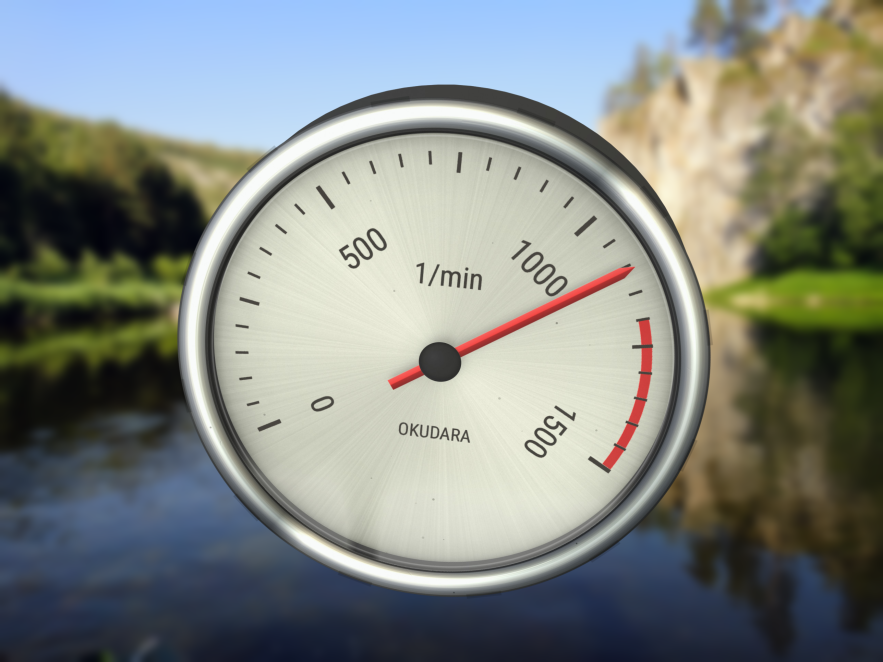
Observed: 1100; rpm
